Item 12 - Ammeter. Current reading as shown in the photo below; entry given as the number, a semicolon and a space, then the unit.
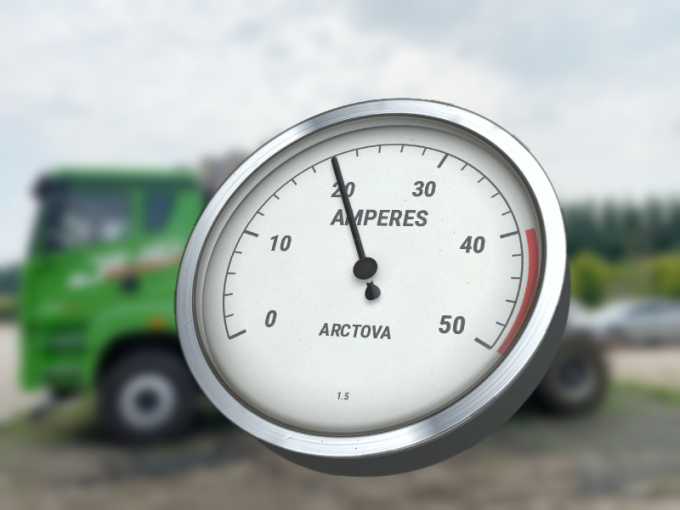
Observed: 20; A
